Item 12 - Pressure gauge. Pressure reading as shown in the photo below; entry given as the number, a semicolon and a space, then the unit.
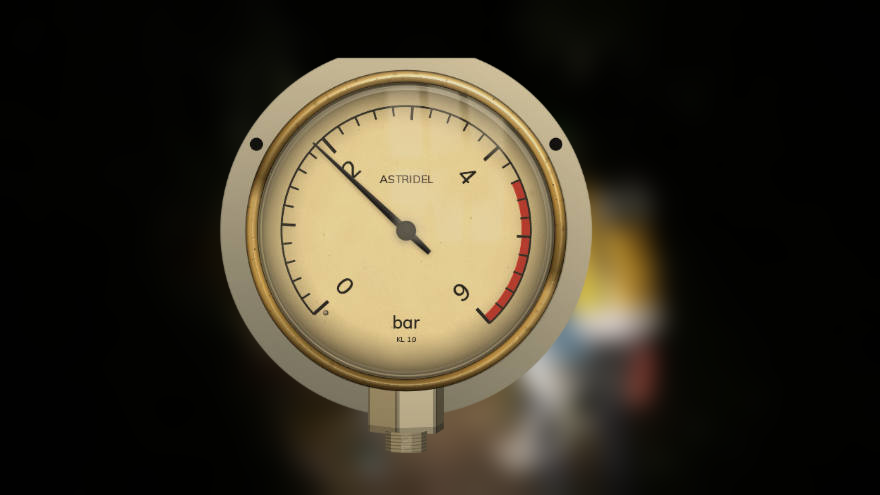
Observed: 1.9; bar
